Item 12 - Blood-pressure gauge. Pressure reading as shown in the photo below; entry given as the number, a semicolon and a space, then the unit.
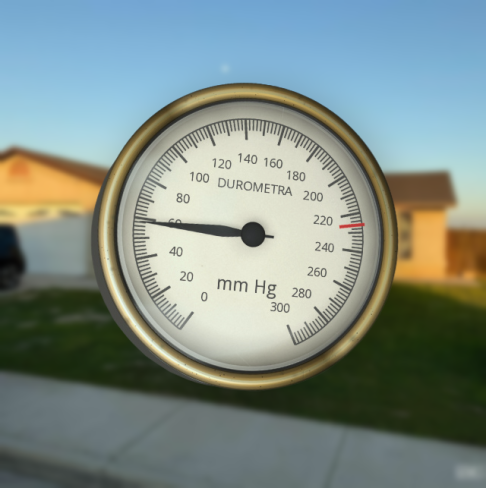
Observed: 58; mmHg
